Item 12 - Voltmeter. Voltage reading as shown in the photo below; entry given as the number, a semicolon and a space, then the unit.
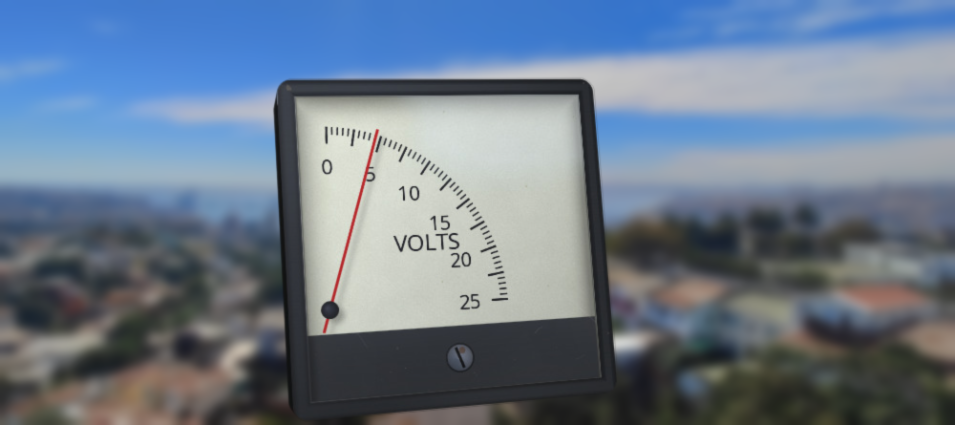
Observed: 4.5; V
